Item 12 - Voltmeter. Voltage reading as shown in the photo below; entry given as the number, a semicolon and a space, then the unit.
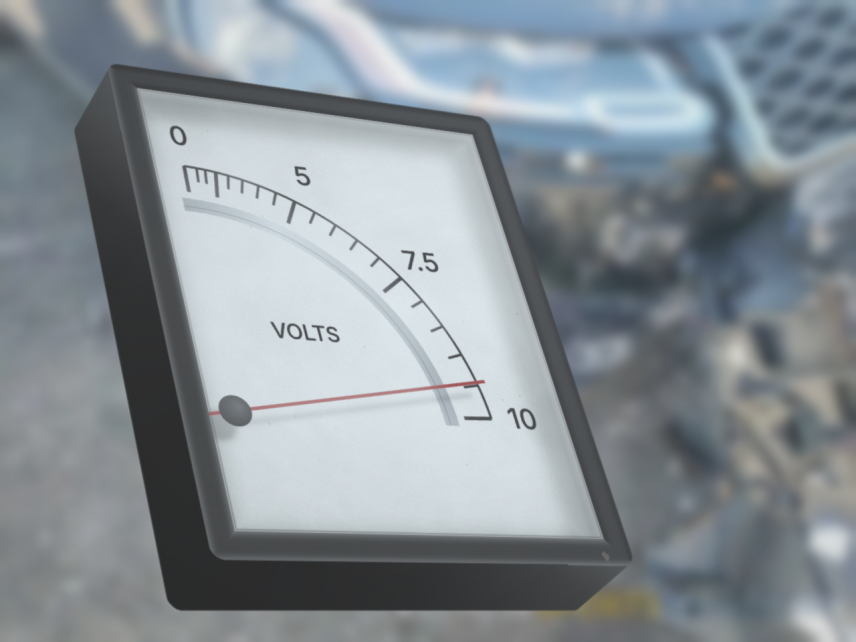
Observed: 9.5; V
